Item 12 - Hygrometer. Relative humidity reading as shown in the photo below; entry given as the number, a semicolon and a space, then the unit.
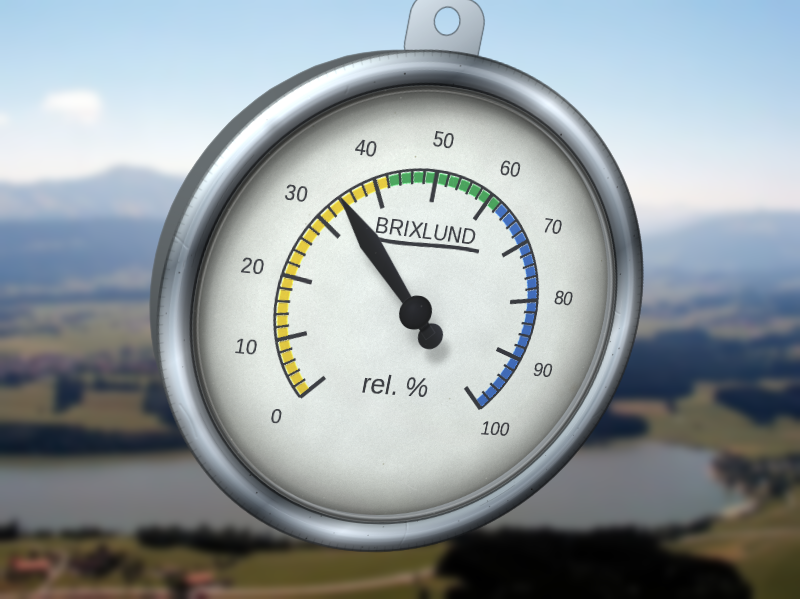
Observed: 34; %
